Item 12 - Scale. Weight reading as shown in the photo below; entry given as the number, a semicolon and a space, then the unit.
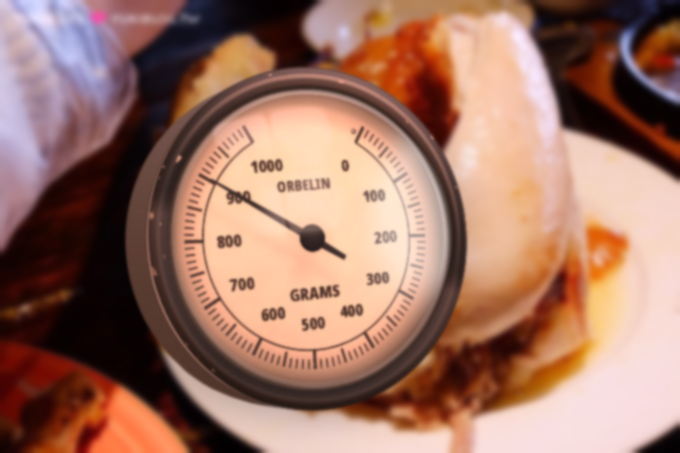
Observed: 900; g
